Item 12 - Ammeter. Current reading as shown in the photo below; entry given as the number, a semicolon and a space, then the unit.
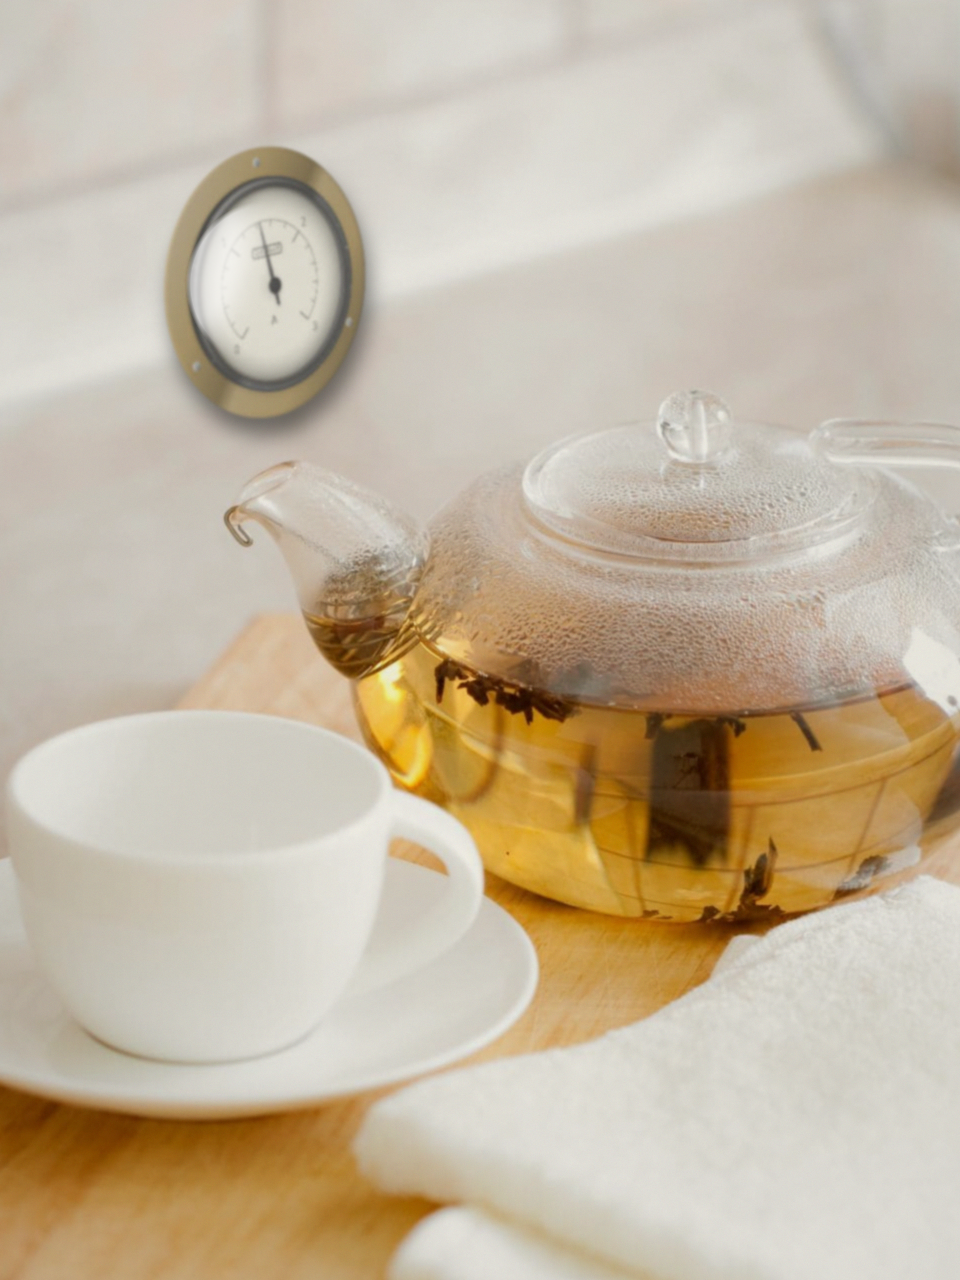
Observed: 1.4; A
